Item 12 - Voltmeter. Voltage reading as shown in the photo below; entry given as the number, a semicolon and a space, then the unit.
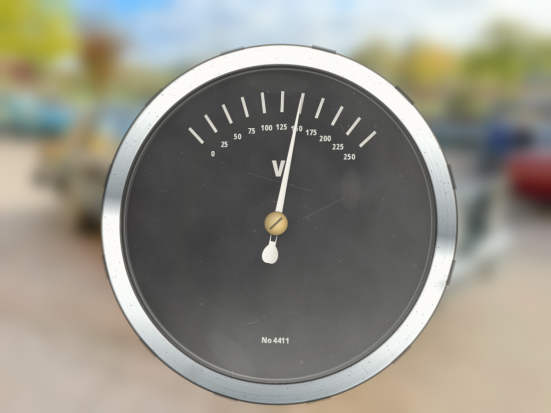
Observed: 150; V
